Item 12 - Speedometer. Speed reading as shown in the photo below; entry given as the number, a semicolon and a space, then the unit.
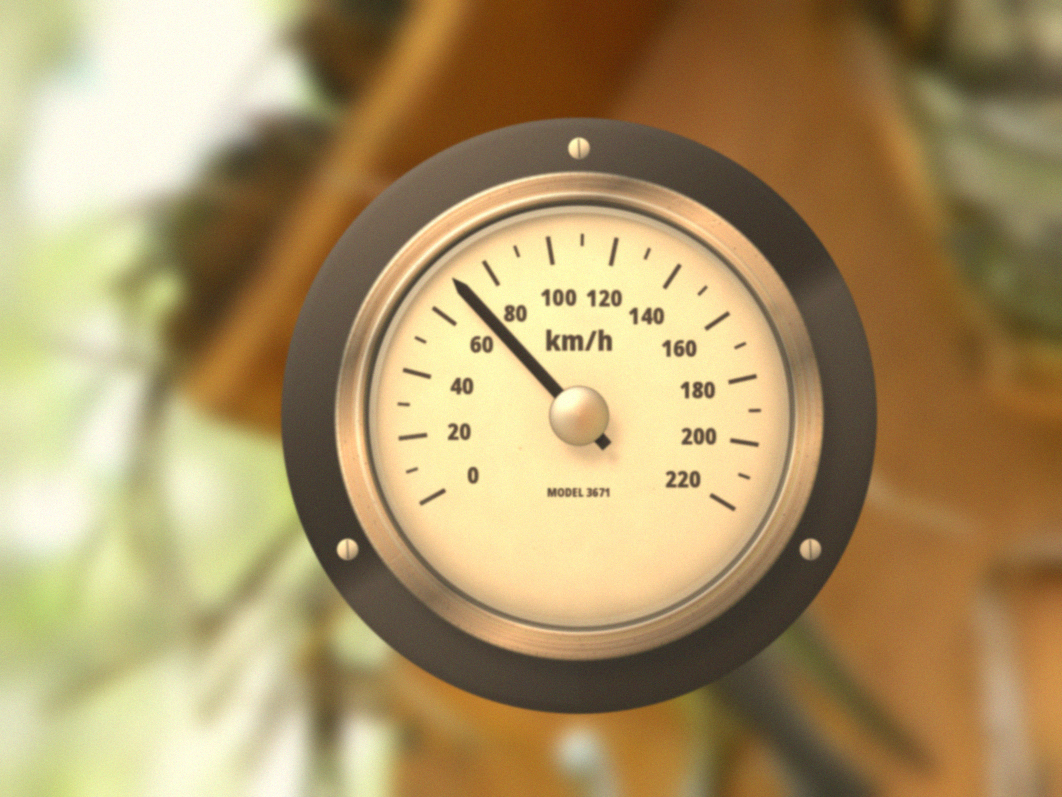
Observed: 70; km/h
